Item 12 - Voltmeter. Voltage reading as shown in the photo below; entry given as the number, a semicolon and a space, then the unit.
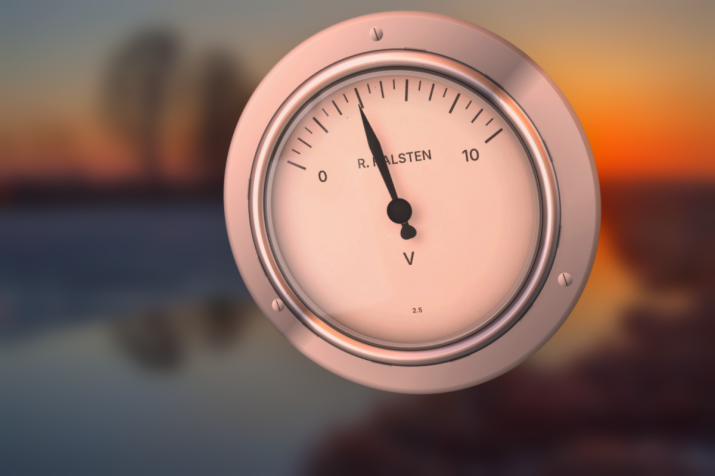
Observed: 4; V
